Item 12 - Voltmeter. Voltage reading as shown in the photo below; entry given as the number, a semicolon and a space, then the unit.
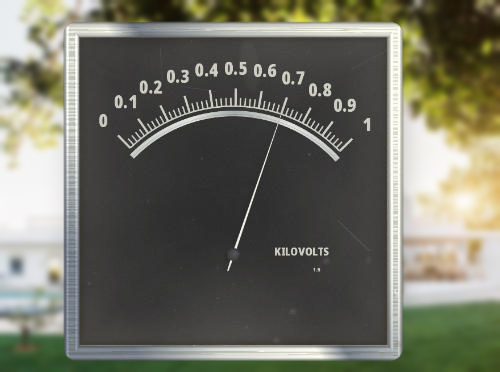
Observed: 0.7; kV
